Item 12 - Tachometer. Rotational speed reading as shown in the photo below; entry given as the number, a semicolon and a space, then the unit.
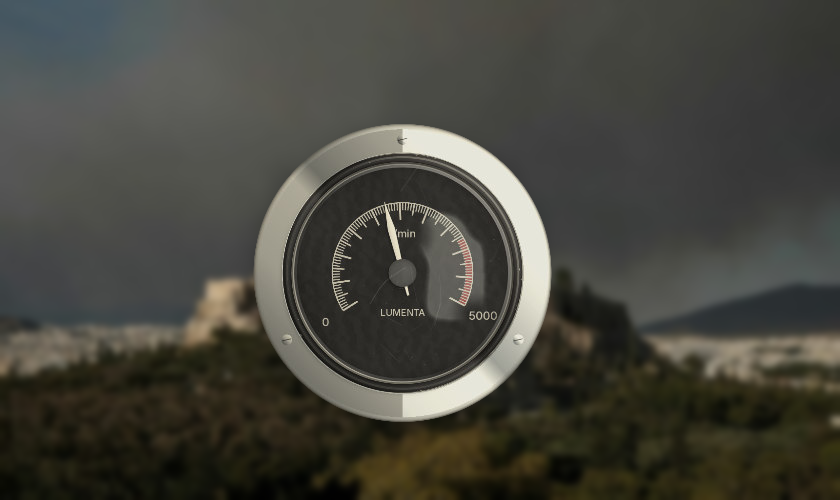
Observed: 2250; rpm
